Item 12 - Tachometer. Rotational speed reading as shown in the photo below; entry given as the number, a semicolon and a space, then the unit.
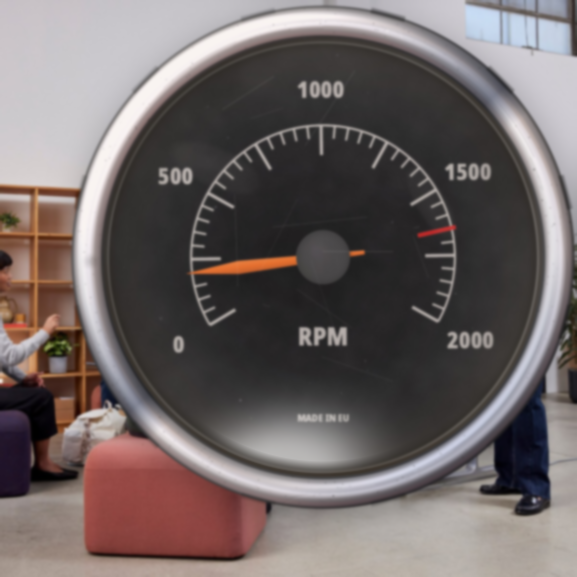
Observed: 200; rpm
